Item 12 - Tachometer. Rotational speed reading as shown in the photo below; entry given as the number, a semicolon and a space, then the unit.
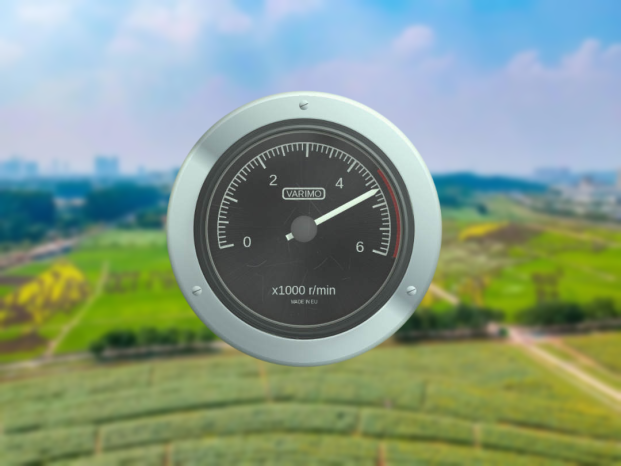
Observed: 4700; rpm
